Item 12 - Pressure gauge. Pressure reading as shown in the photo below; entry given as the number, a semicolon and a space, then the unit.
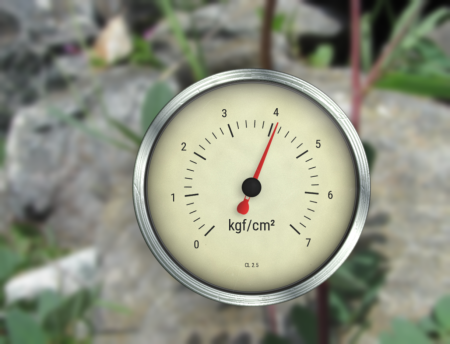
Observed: 4.1; kg/cm²
